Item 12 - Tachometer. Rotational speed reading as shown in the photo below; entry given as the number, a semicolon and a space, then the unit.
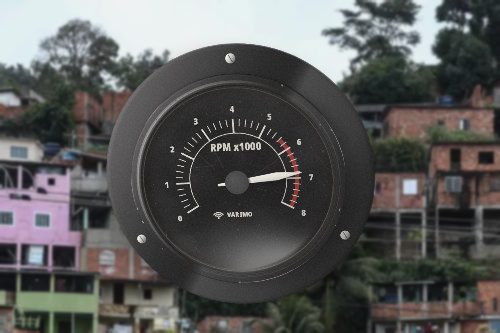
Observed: 6800; rpm
